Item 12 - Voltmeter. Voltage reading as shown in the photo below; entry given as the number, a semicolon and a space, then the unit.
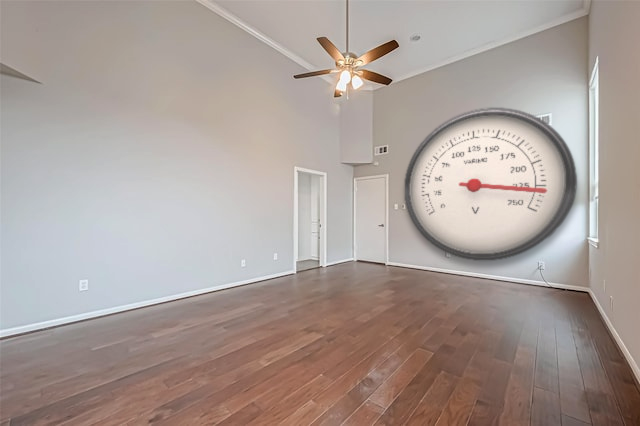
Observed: 230; V
